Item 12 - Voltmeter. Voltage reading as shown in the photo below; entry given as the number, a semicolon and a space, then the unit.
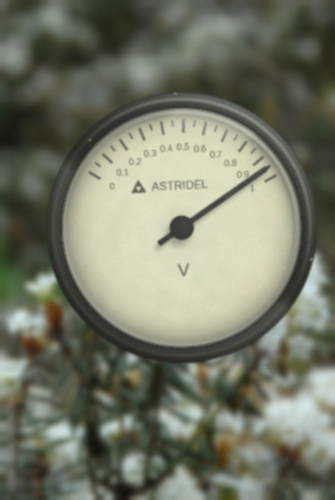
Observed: 0.95; V
